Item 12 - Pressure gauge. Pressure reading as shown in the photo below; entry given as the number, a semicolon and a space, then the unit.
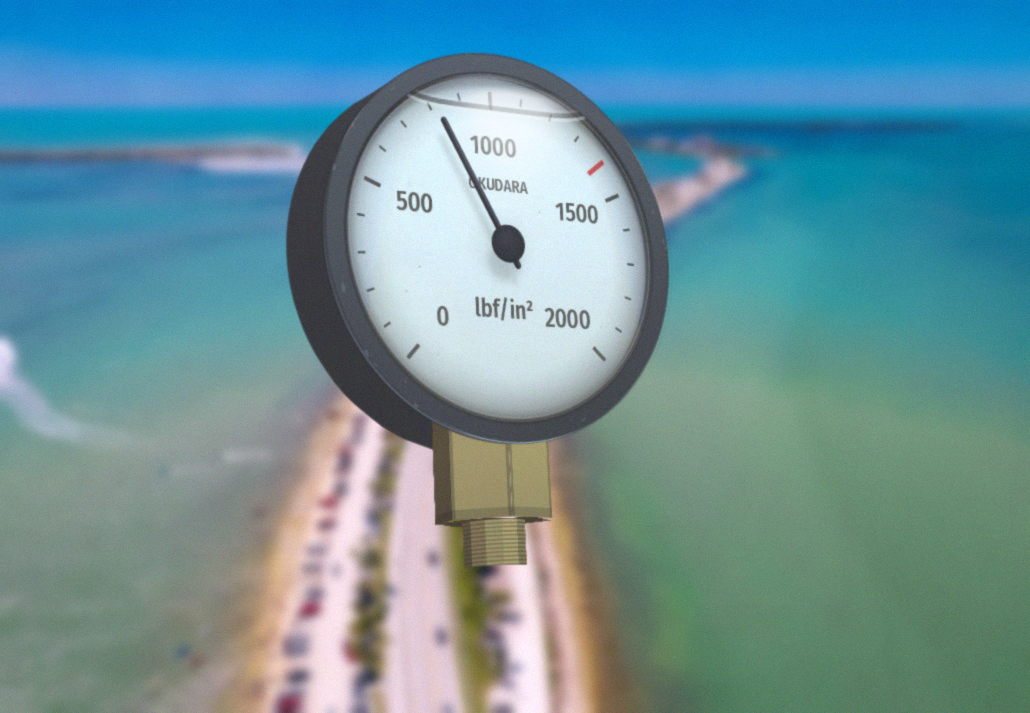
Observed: 800; psi
